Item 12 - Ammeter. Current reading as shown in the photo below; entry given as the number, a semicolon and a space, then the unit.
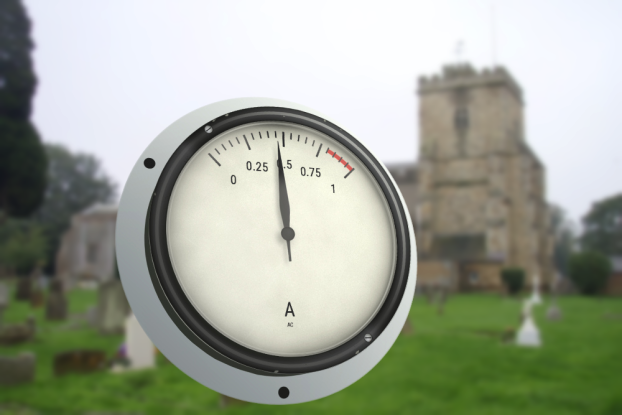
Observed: 0.45; A
